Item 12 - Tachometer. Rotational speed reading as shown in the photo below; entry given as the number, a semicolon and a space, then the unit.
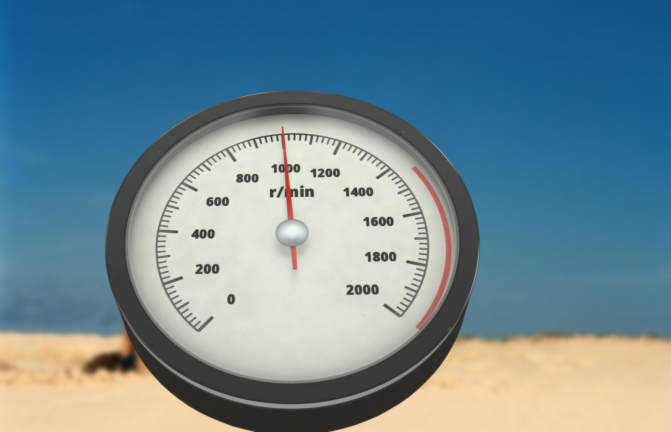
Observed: 1000; rpm
